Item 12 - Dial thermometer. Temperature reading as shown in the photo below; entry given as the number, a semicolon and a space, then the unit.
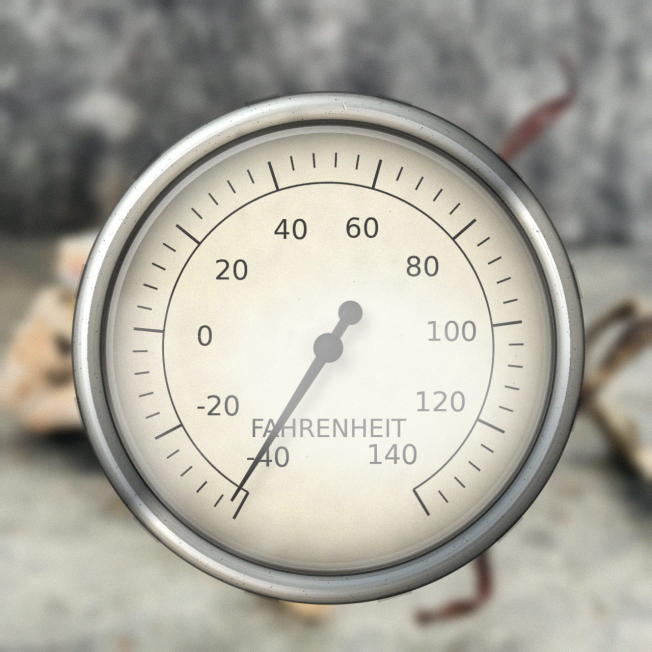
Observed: -38; °F
